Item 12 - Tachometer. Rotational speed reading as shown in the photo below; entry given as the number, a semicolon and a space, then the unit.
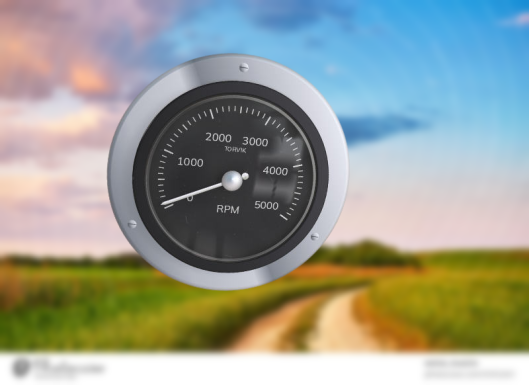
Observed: 100; rpm
